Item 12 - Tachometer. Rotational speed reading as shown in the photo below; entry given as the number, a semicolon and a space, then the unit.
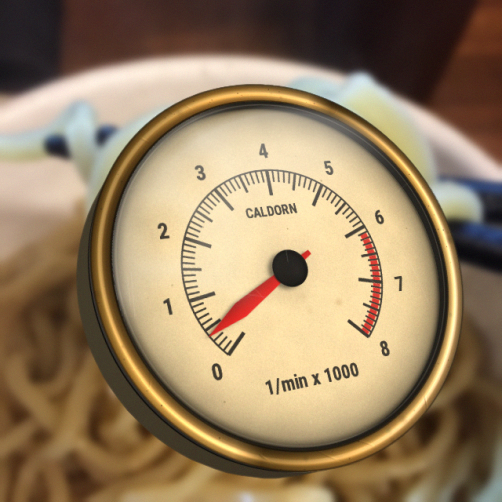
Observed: 400; rpm
